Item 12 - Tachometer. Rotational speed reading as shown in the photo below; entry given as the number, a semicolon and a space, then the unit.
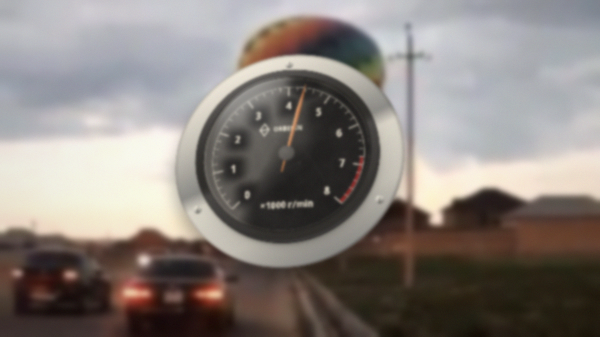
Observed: 4400; rpm
